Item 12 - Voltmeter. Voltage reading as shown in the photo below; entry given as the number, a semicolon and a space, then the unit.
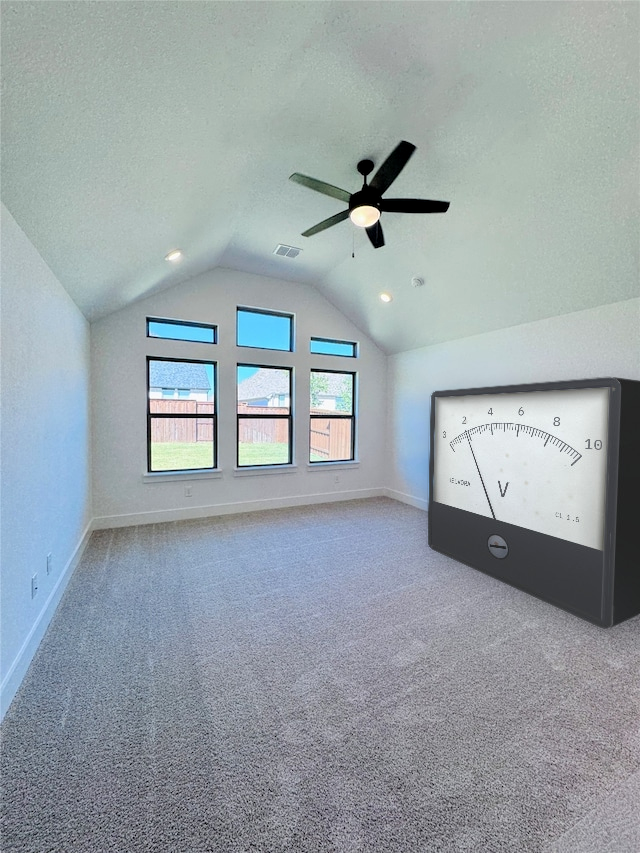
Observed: 2; V
